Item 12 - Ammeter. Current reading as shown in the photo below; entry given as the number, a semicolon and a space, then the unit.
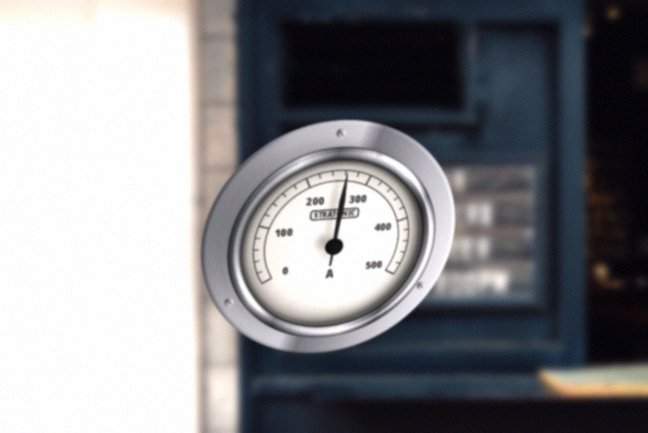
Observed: 260; A
